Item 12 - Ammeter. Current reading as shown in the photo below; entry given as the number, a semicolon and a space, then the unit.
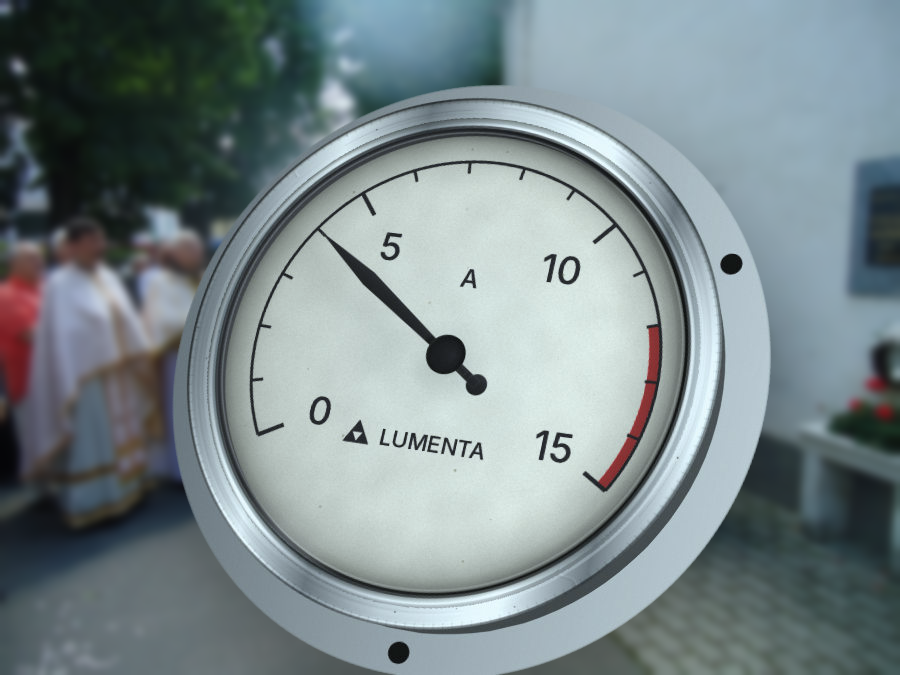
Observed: 4; A
